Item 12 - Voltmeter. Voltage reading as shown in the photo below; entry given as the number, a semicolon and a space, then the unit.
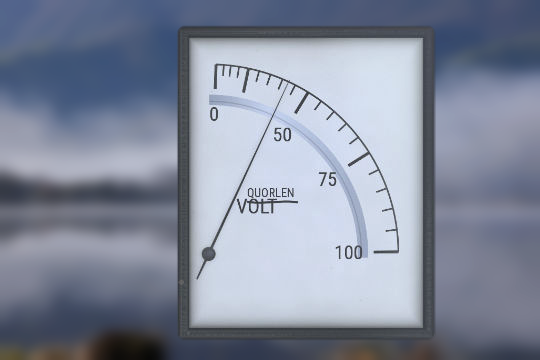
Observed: 42.5; V
